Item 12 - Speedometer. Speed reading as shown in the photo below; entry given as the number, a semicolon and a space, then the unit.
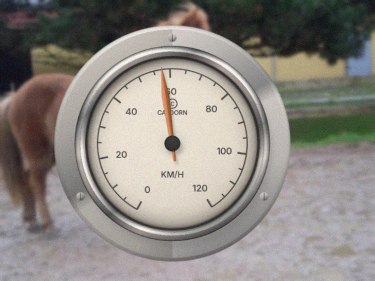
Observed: 57.5; km/h
